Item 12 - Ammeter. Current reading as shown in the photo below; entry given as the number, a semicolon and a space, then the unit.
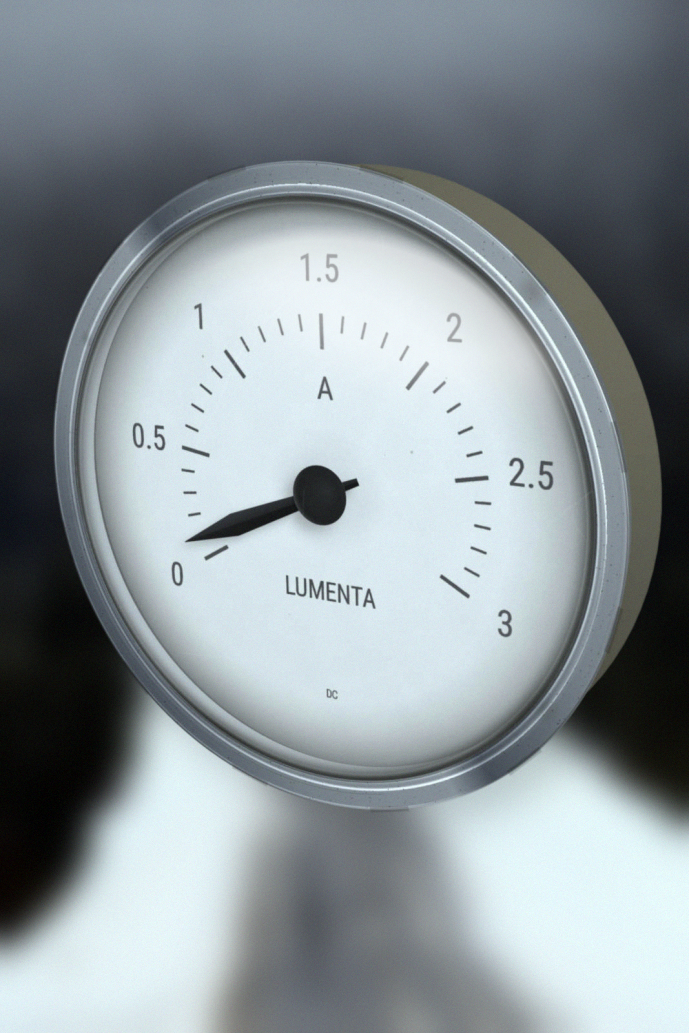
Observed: 0.1; A
